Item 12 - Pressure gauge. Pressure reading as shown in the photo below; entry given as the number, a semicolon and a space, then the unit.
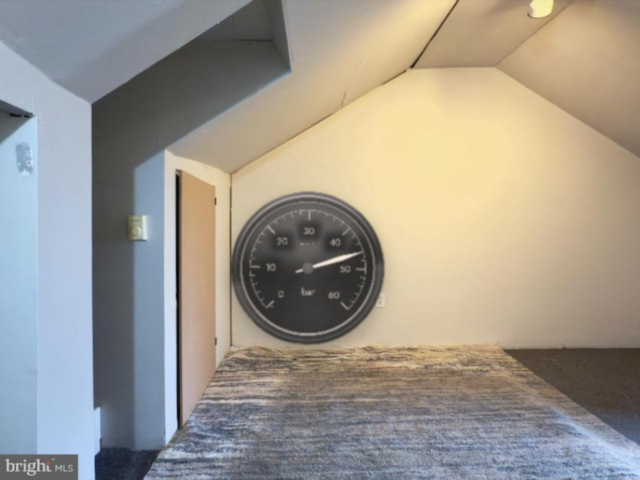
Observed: 46; bar
